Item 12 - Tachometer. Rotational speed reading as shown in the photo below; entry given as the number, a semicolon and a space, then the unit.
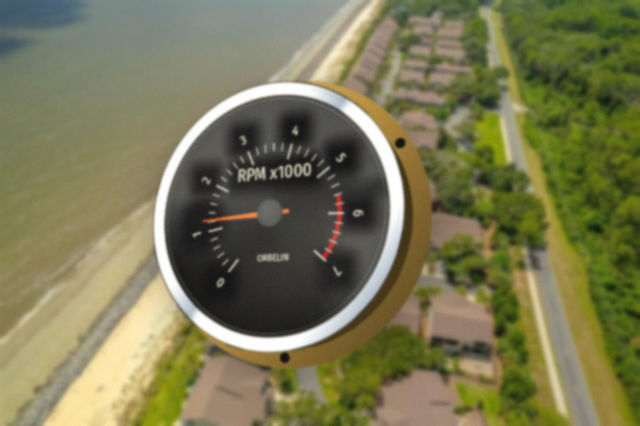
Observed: 1200; rpm
